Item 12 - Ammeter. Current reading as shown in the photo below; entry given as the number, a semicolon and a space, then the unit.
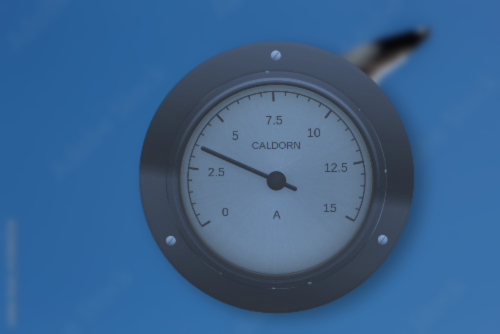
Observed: 3.5; A
